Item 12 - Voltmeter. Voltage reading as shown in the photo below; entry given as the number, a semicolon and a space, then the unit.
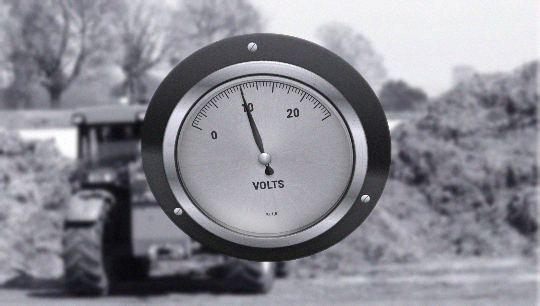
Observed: 10; V
